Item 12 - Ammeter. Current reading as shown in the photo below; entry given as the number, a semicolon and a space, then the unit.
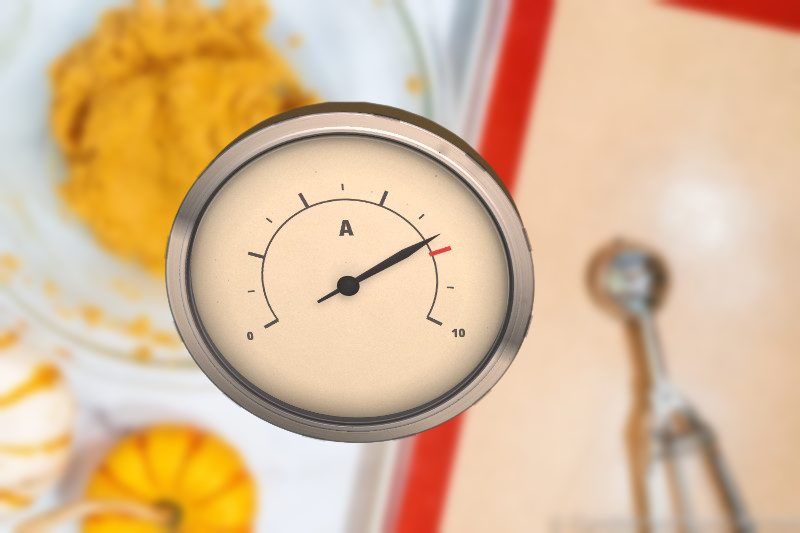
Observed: 7.5; A
